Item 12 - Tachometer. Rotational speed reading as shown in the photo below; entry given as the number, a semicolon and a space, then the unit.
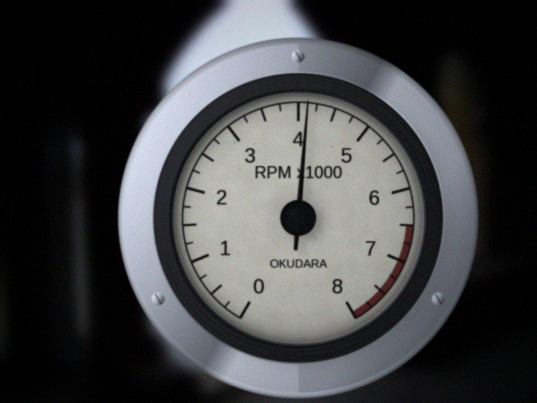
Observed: 4125; rpm
